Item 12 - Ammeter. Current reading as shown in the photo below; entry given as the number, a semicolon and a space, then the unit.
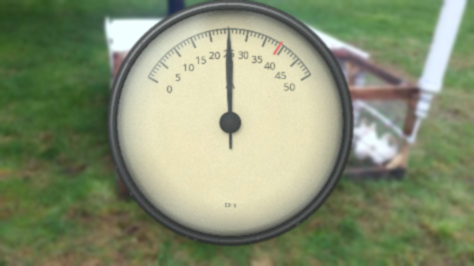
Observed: 25; A
